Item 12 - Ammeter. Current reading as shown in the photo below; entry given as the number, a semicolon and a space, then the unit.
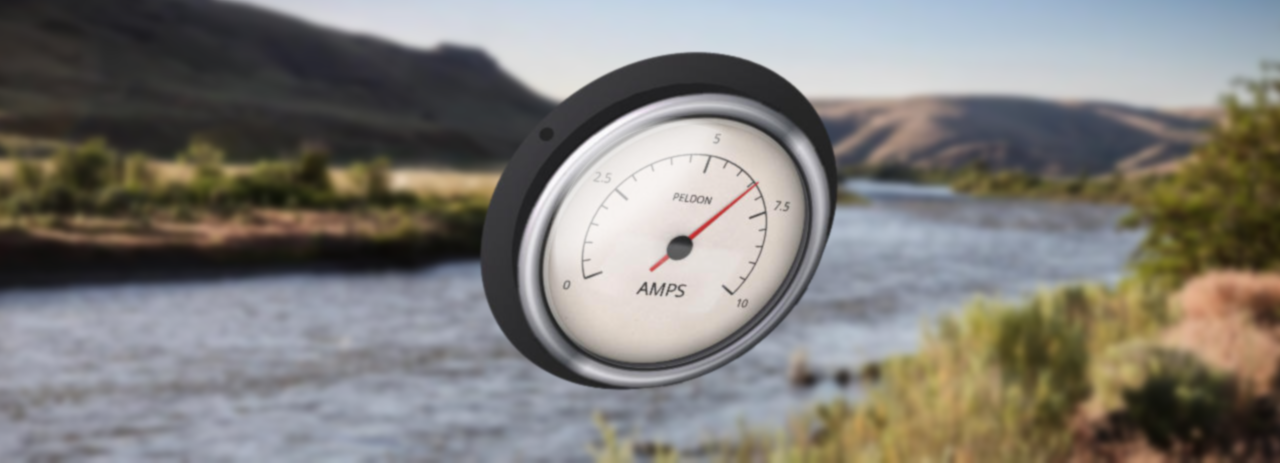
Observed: 6.5; A
